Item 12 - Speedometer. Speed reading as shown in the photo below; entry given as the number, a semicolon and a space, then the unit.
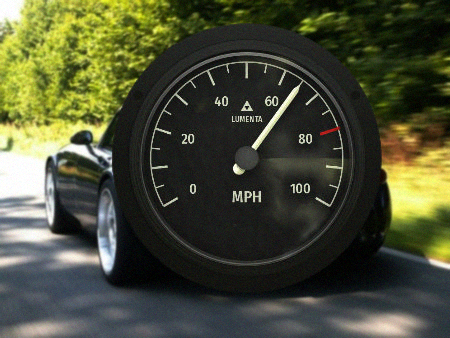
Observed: 65; mph
